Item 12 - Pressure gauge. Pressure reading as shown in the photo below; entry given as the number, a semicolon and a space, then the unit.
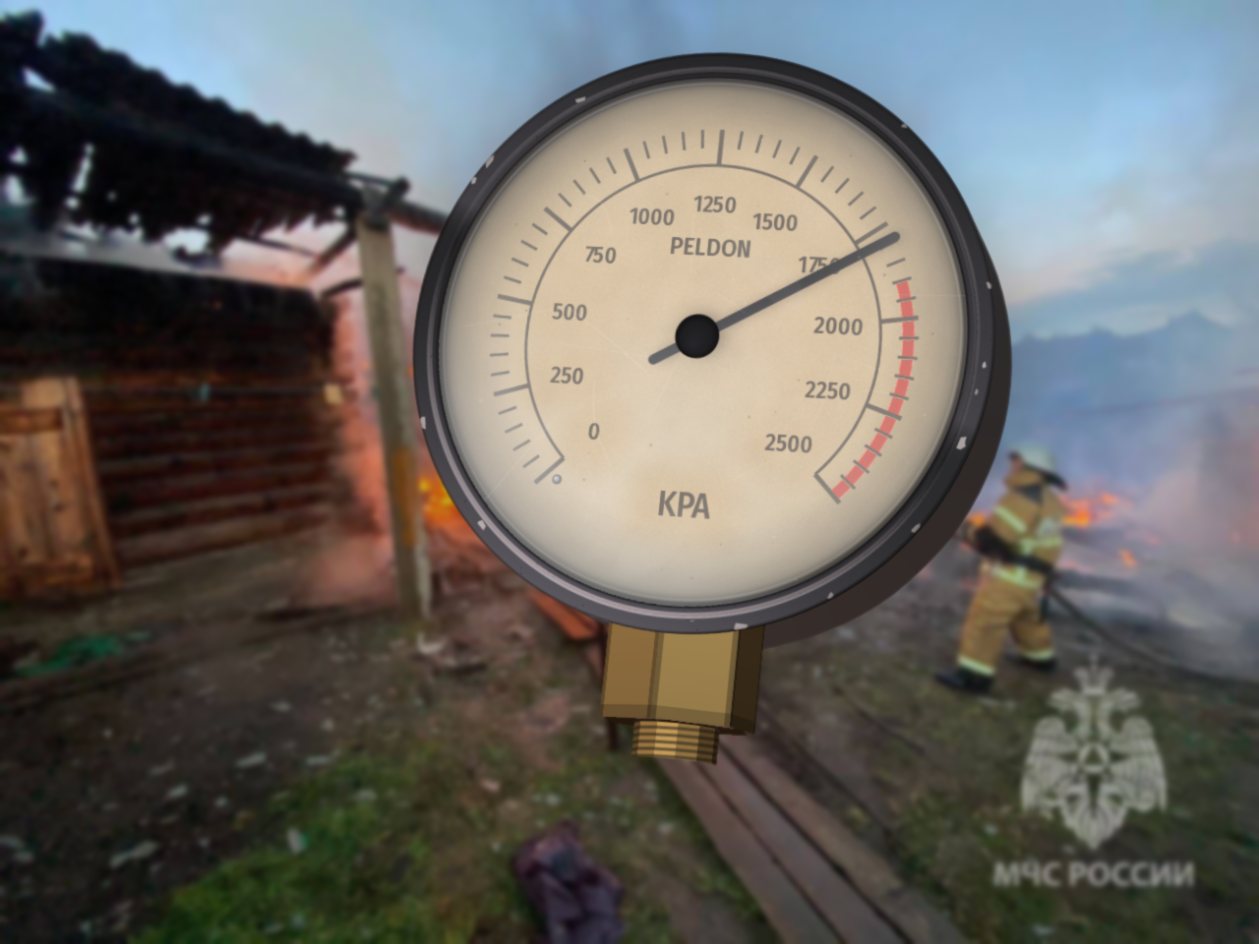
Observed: 1800; kPa
